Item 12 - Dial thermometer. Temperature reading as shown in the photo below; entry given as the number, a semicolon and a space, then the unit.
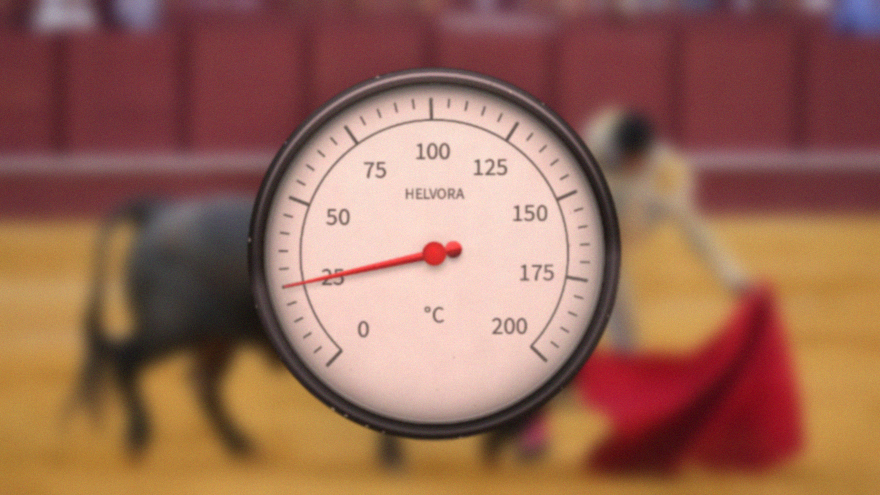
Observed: 25; °C
